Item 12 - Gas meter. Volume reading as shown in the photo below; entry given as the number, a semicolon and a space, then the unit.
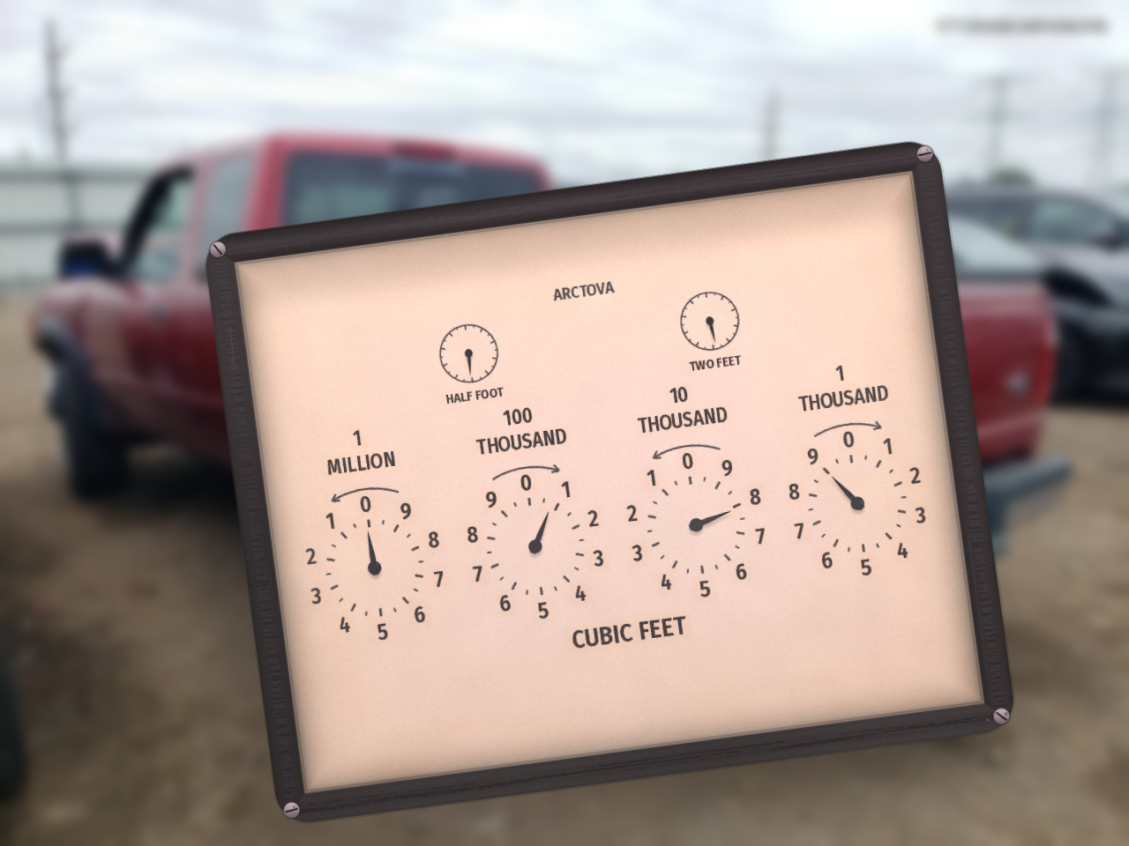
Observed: 7900; ft³
